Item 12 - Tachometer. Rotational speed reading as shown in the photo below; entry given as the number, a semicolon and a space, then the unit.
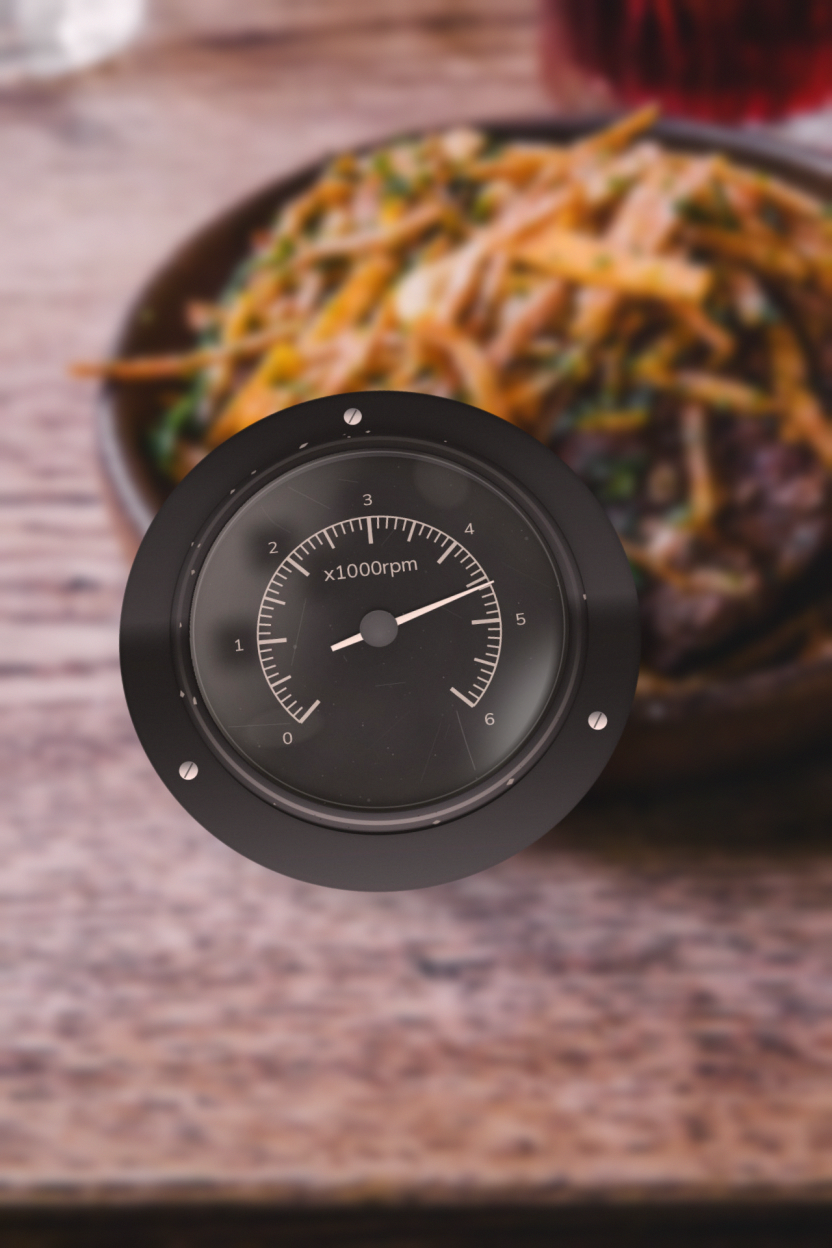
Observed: 4600; rpm
